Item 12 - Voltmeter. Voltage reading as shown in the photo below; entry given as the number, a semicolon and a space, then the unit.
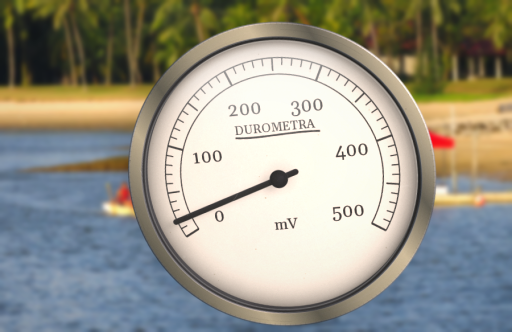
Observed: 20; mV
